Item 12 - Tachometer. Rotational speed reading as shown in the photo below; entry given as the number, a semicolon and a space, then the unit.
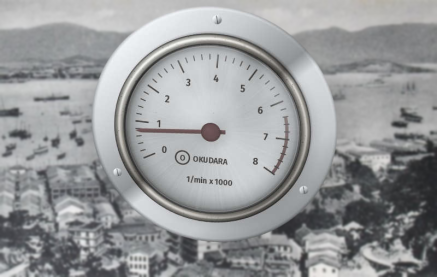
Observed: 800; rpm
